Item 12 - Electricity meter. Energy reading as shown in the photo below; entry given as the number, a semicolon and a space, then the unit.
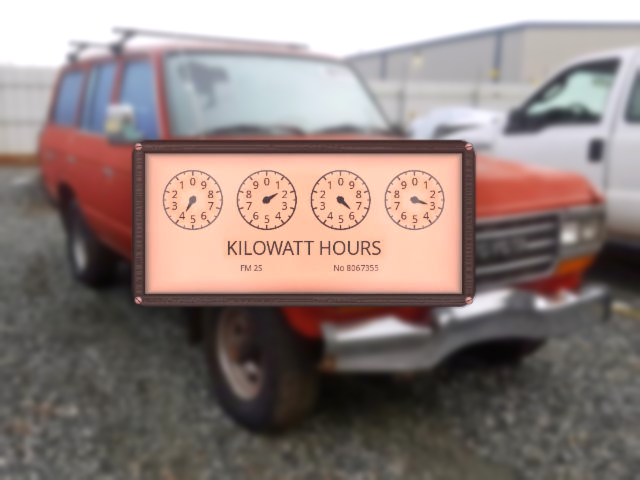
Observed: 4163; kWh
